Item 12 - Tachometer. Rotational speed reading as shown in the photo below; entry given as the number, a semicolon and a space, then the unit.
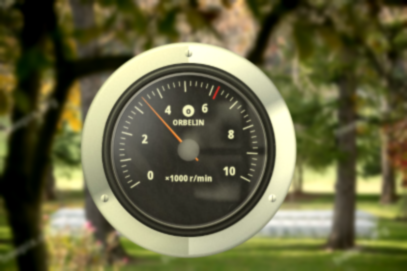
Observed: 3400; rpm
